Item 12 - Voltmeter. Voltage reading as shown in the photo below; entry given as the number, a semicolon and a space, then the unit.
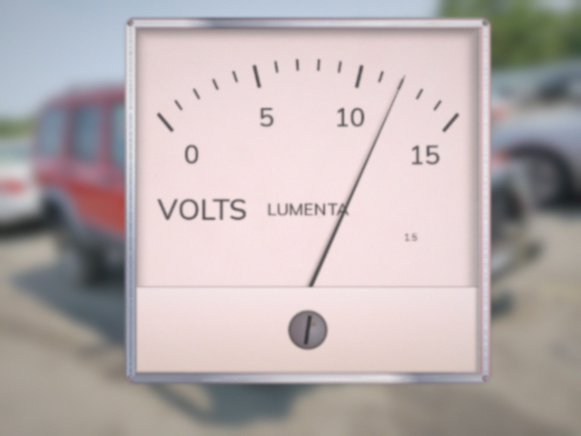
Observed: 12; V
